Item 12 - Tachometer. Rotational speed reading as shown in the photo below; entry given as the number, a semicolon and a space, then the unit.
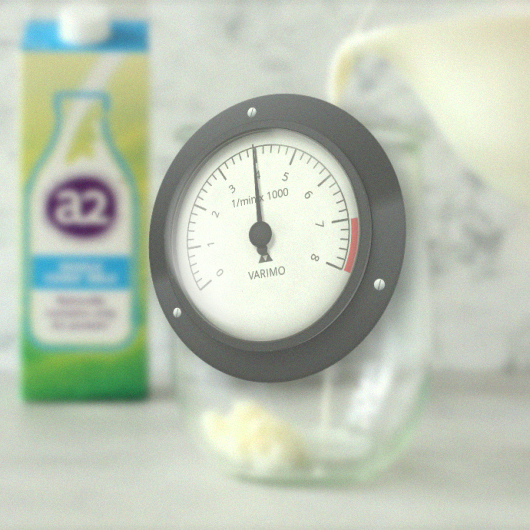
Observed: 4000; rpm
